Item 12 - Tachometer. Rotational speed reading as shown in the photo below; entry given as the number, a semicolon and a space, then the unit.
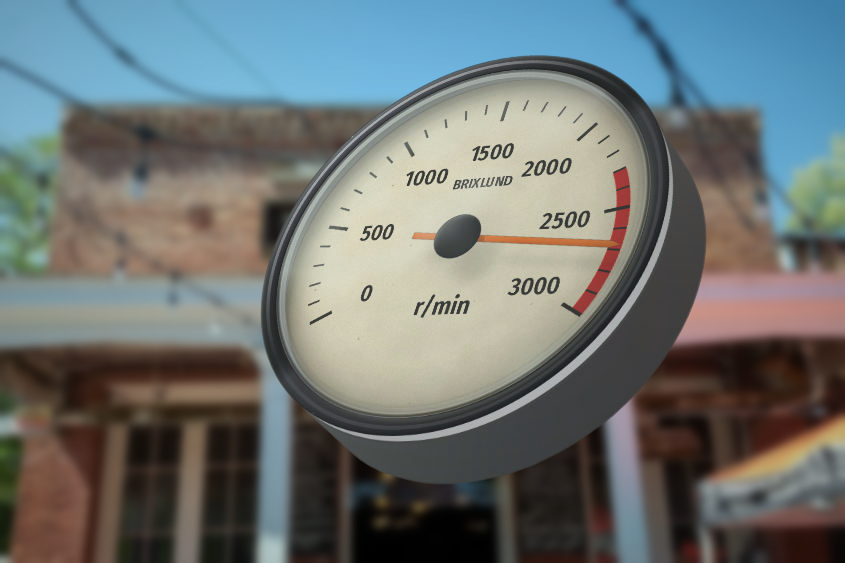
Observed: 2700; rpm
